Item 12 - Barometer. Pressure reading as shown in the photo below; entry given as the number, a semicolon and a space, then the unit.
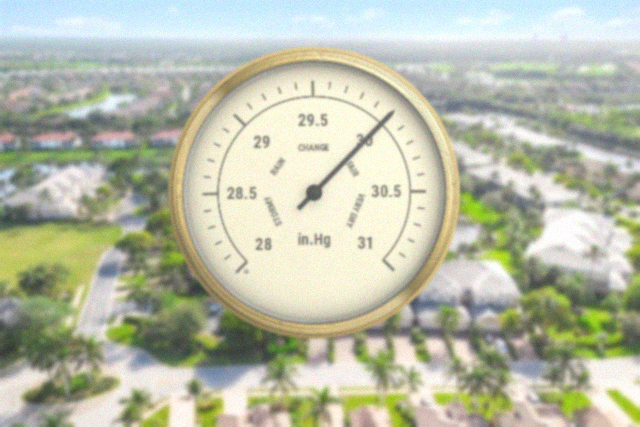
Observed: 30; inHg
